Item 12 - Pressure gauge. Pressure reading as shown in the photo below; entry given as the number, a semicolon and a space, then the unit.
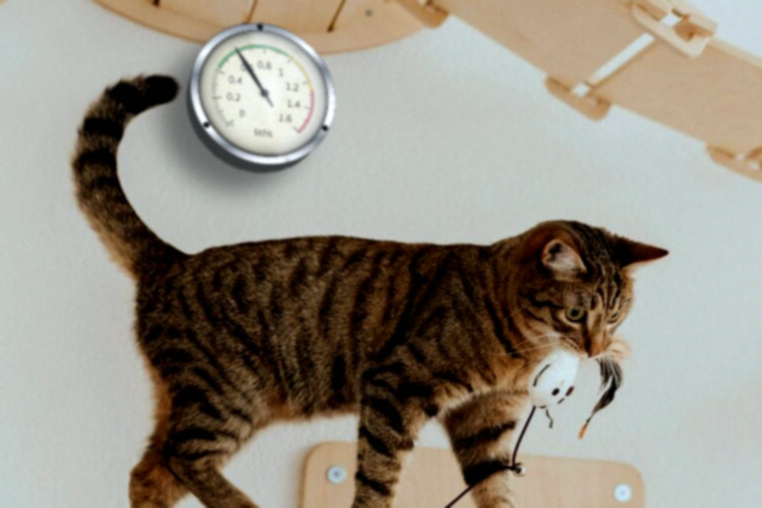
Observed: 0.6; MPa
